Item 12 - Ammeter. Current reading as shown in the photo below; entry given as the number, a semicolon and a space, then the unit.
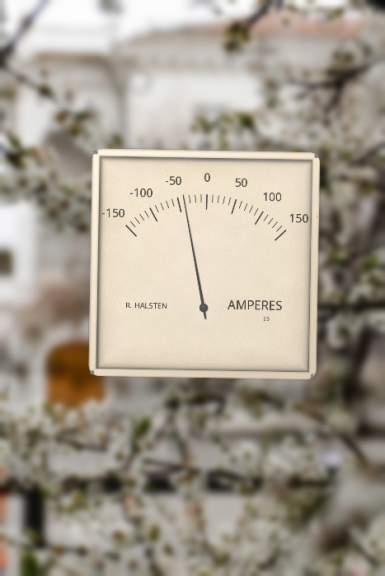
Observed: -40; A
